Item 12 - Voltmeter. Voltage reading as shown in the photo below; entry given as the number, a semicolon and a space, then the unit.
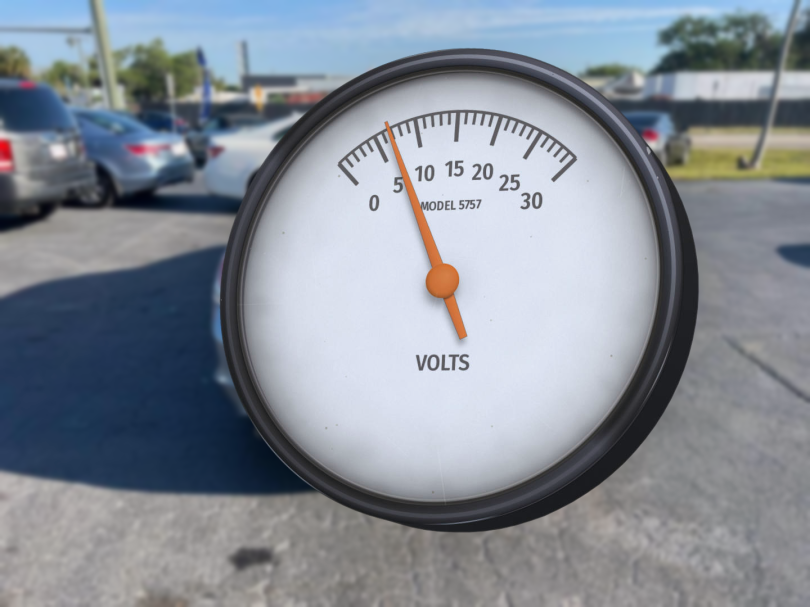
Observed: 7; V
